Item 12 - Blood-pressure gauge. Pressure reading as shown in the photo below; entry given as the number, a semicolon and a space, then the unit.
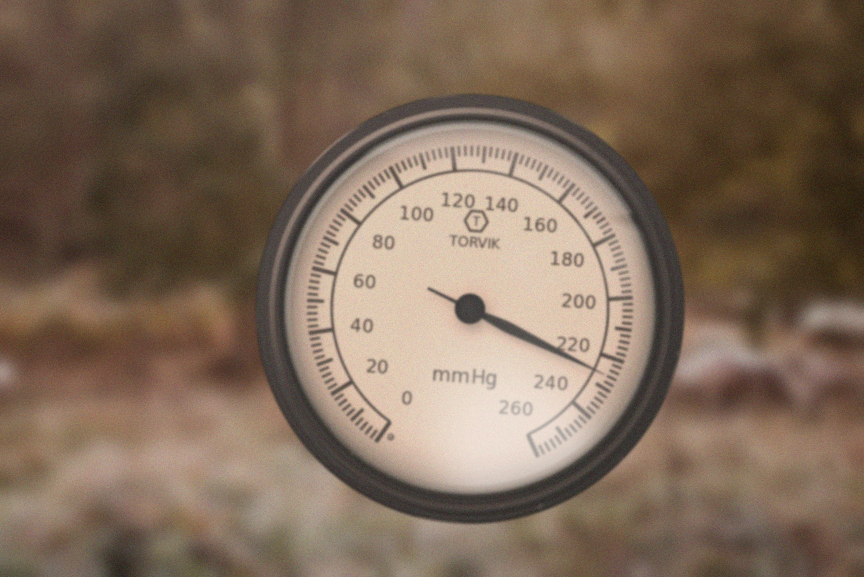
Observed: 226; mmHg
